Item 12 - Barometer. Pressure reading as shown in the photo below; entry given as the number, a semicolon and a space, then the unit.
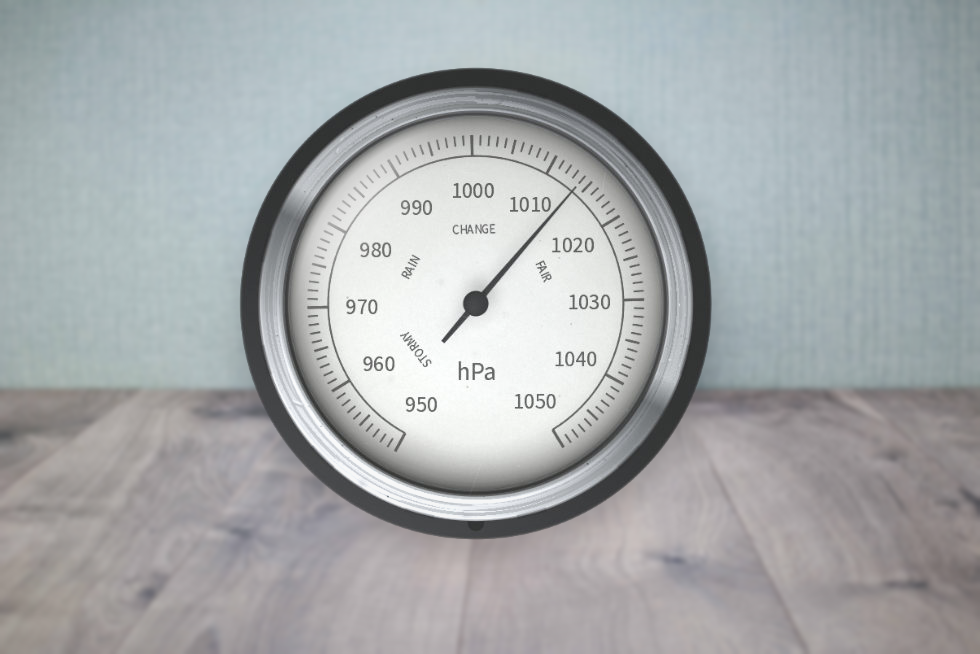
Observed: 1014; hPa
